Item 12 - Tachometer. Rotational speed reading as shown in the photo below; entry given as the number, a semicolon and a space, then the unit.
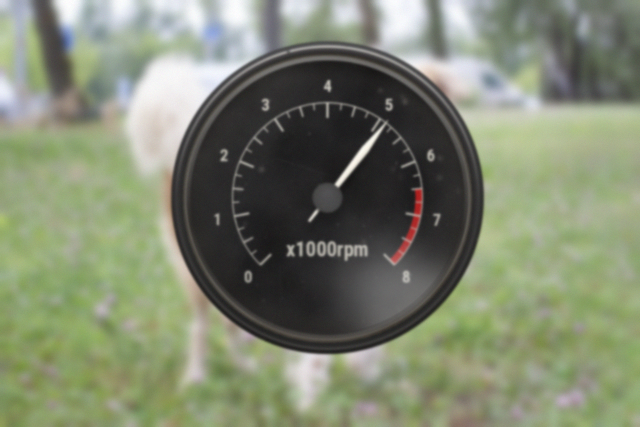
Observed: 5125; rpm
